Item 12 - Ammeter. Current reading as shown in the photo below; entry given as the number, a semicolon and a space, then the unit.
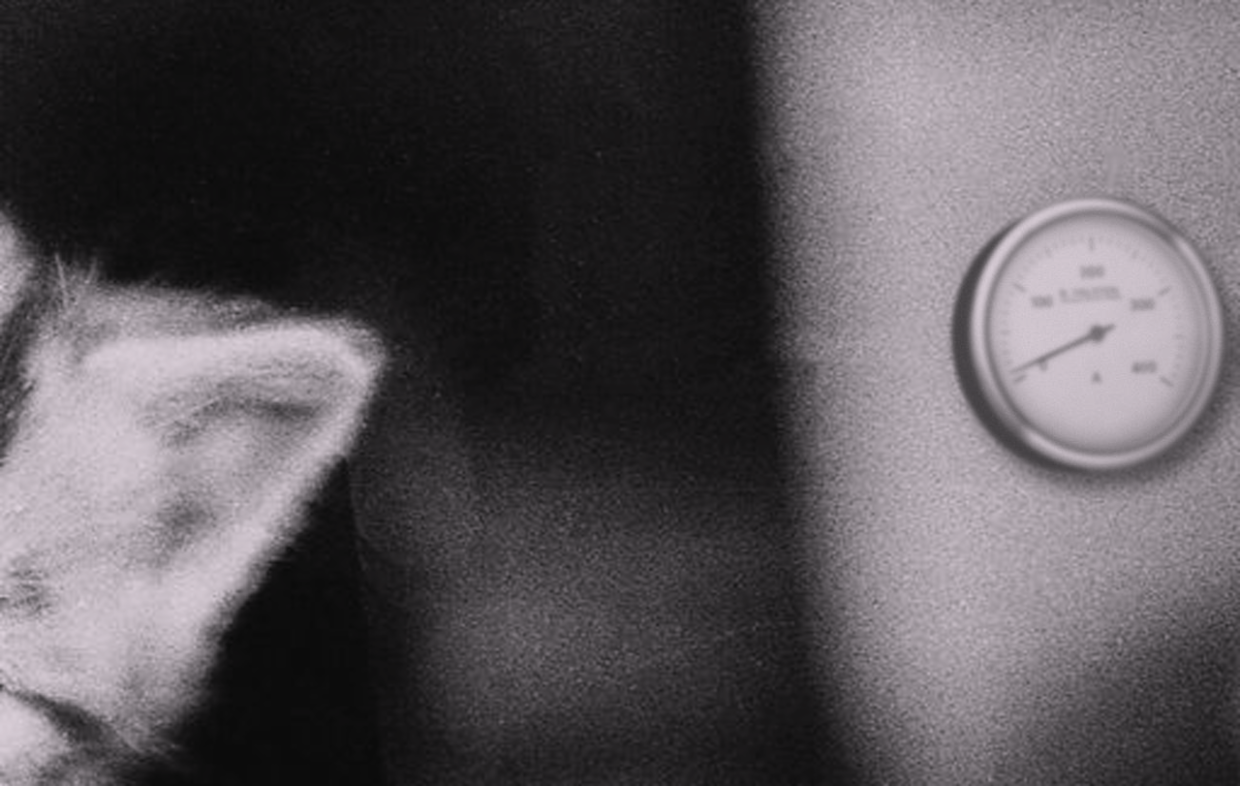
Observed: 10; A
